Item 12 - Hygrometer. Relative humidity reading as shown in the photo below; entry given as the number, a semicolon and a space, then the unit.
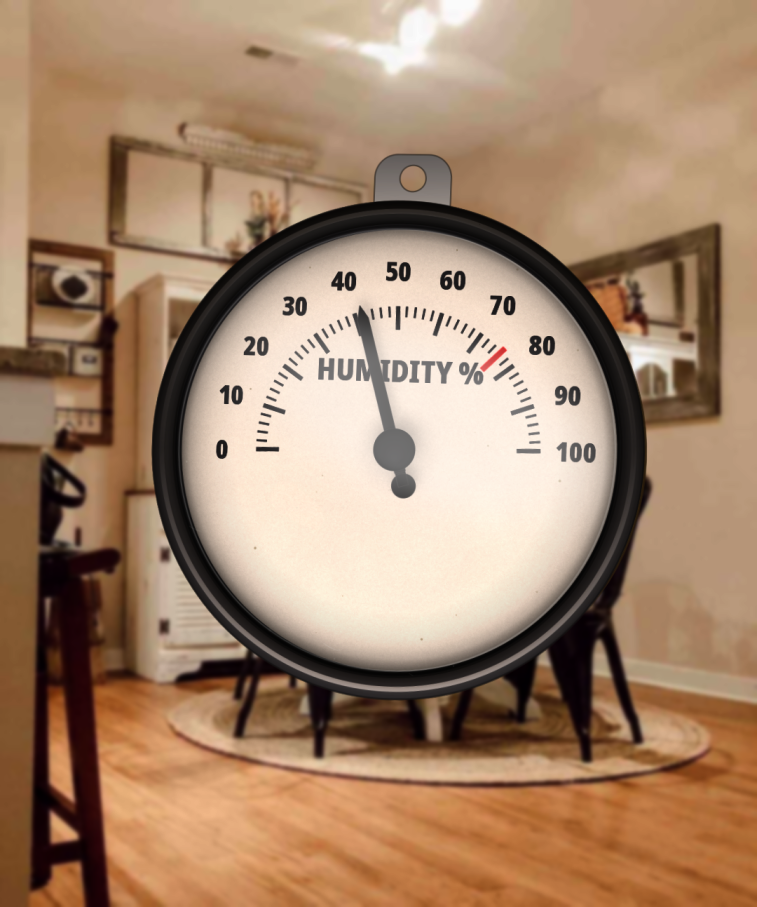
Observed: 42; %
